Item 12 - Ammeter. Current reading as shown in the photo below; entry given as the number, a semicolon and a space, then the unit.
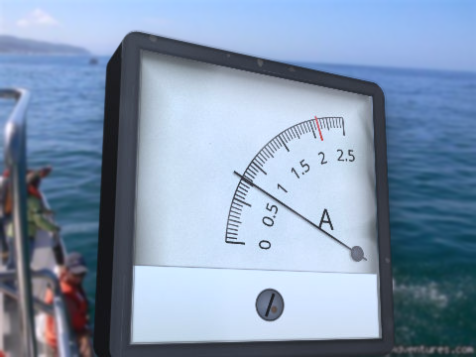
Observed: 0.75; A
